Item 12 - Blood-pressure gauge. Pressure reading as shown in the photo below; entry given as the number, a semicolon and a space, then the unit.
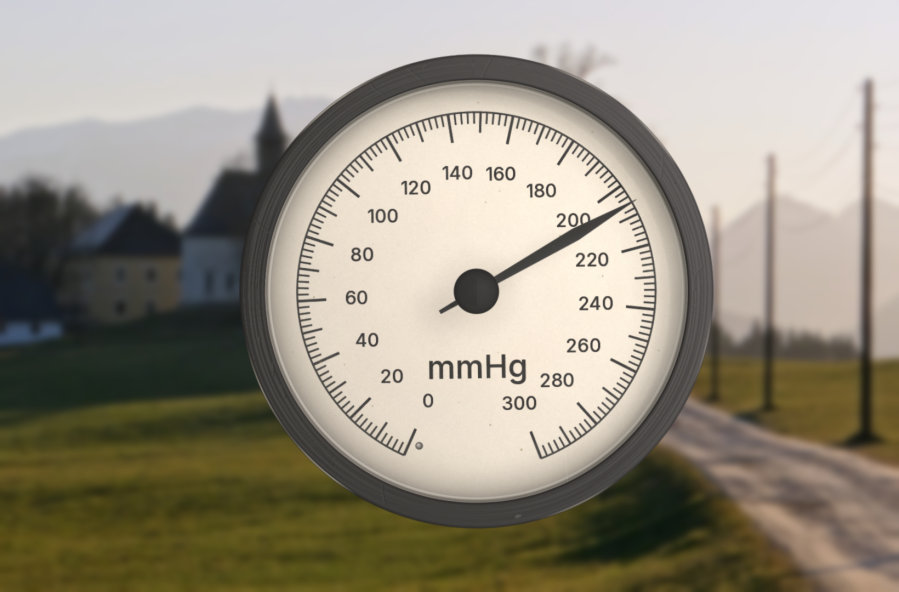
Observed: 206; mmHg
